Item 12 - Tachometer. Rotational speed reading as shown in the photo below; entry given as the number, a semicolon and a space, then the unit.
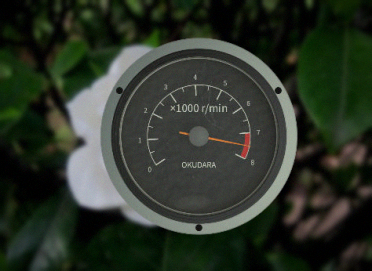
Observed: 7500; rpm
